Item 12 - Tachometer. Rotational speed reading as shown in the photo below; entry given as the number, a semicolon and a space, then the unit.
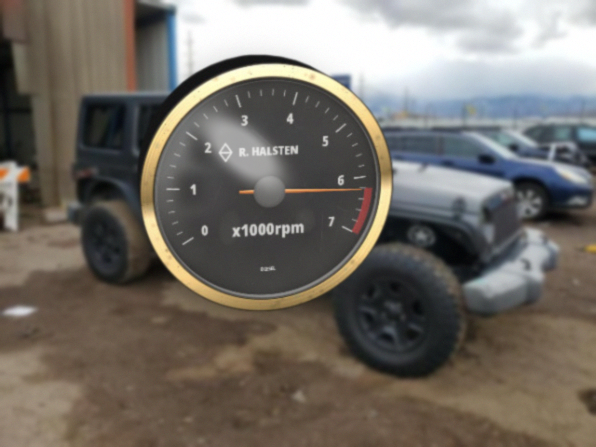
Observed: 6200; rpm
